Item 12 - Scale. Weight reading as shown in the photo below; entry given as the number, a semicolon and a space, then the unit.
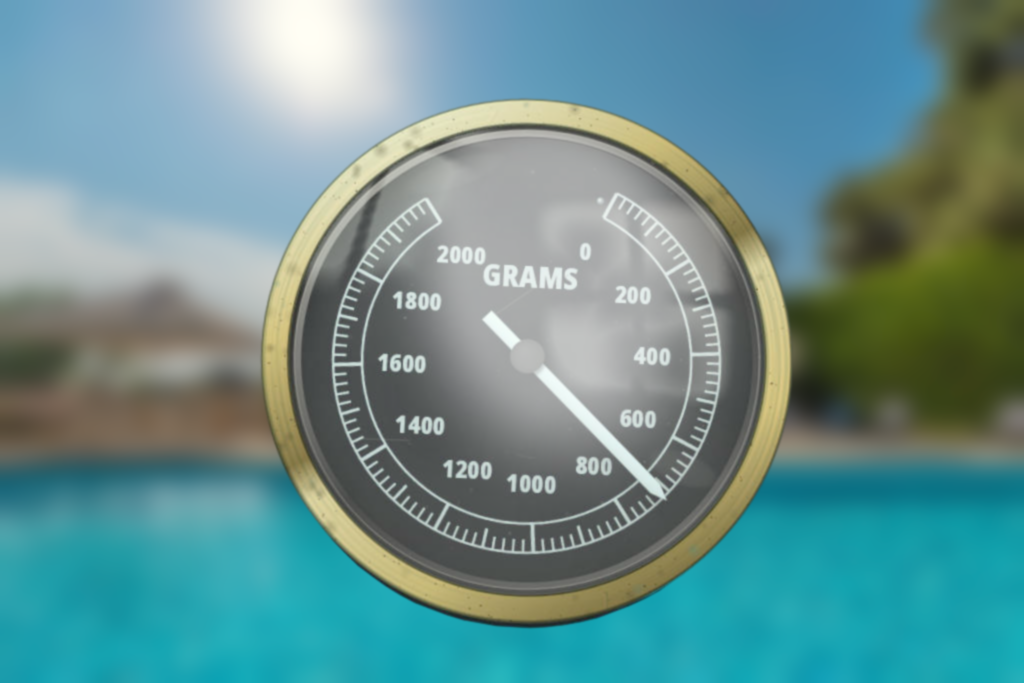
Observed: 720; g
